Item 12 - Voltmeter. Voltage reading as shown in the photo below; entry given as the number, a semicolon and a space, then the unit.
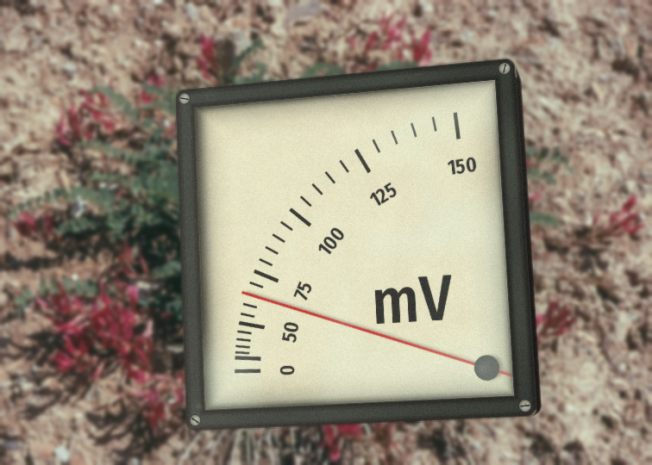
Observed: 65; mV
